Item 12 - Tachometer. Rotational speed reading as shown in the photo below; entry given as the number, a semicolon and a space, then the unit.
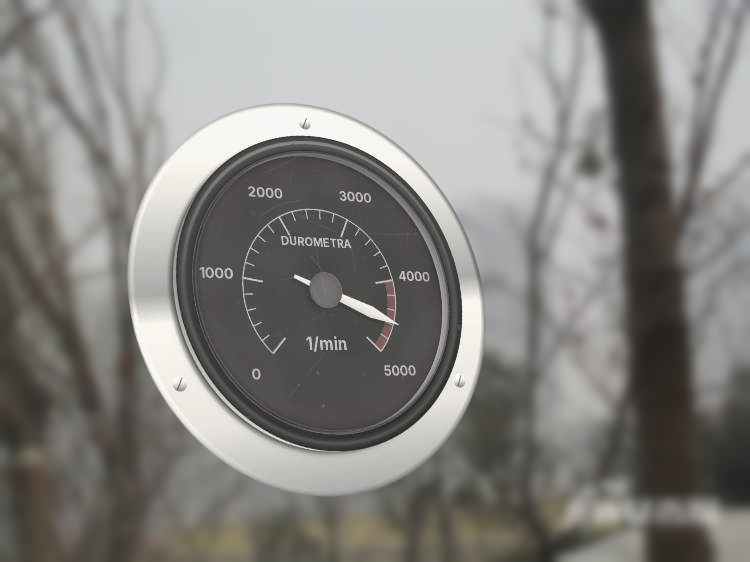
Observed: 4600; rpm
